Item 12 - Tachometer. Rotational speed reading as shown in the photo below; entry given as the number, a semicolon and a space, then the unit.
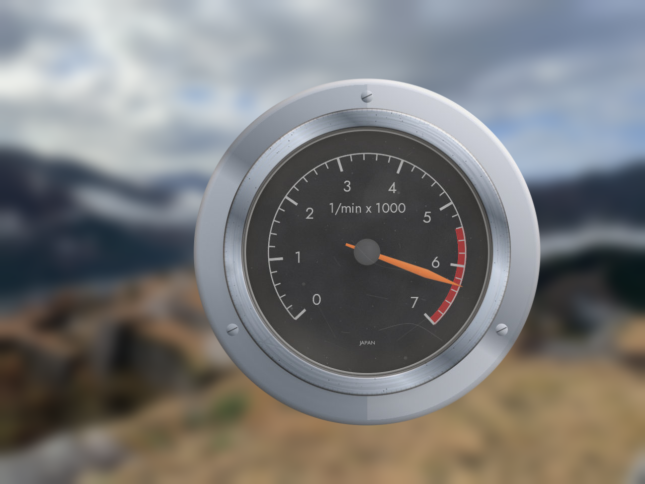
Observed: 6300; rpm
